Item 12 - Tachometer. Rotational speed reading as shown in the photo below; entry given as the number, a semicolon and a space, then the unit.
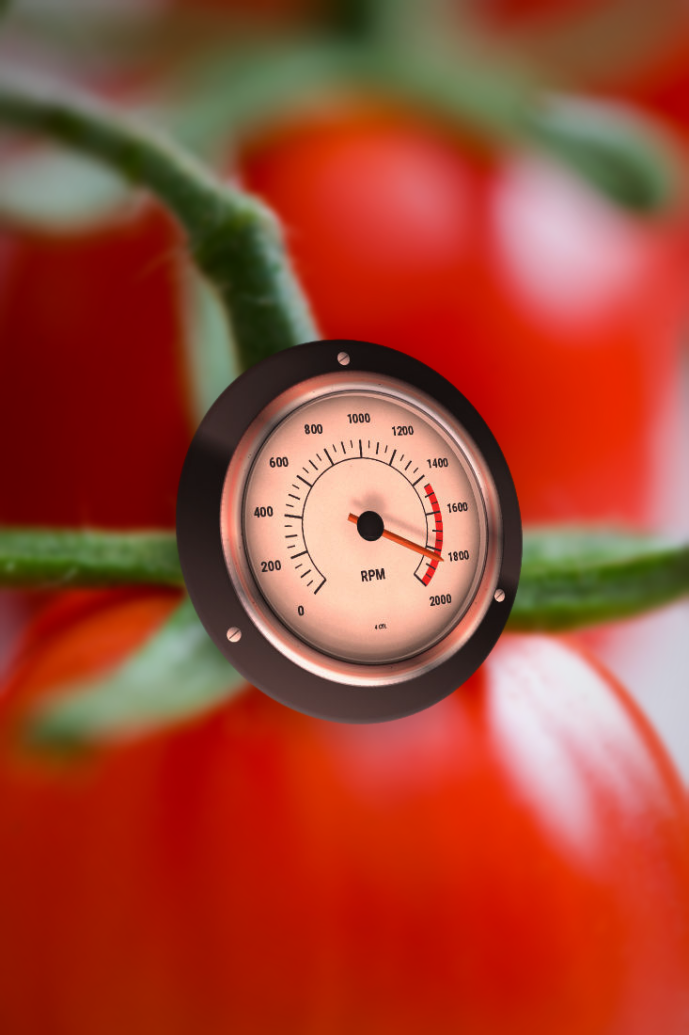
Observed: 1850; rpm
